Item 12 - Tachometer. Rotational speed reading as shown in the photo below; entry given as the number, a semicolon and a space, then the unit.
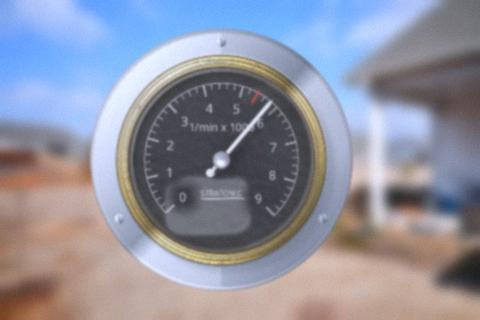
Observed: 5800; rpm
